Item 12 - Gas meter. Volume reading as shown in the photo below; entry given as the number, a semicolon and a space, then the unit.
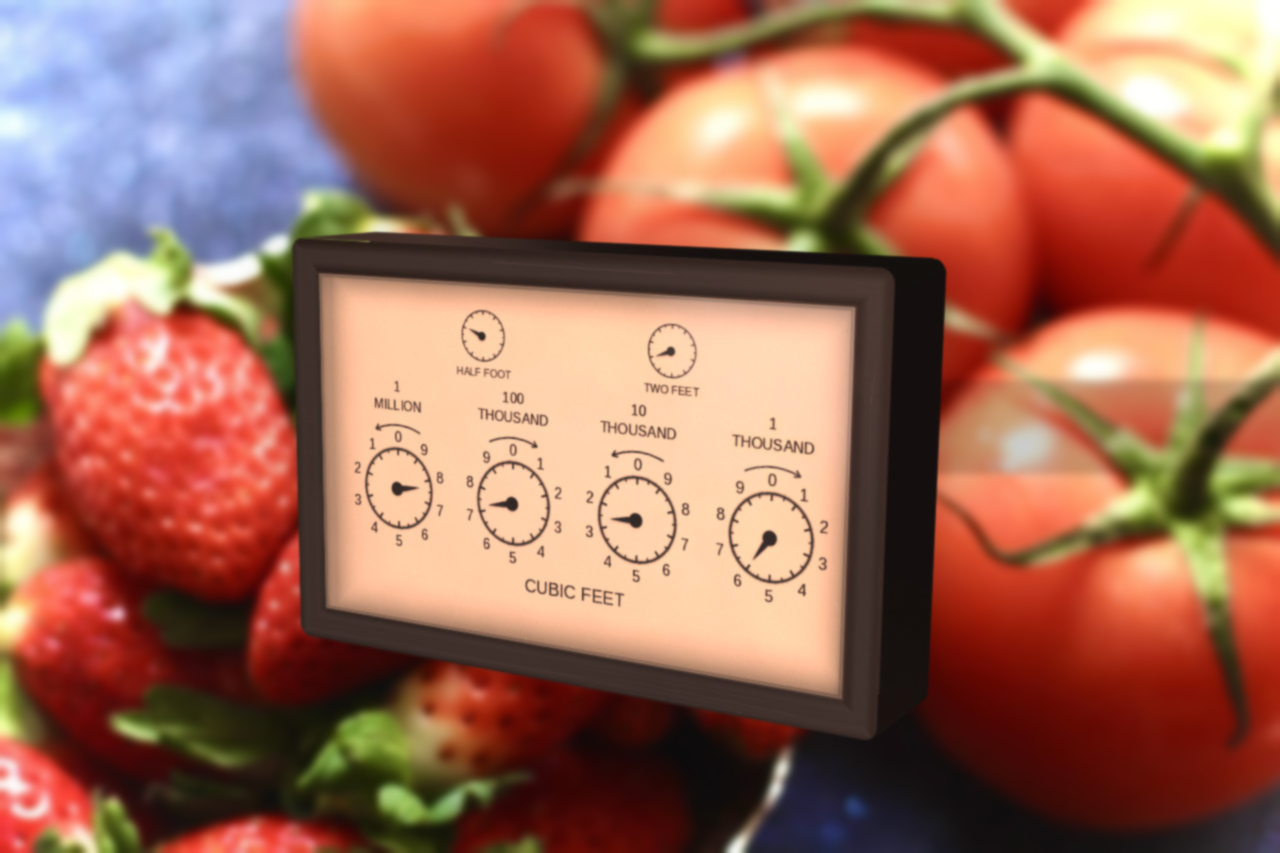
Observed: 772600; ft³
